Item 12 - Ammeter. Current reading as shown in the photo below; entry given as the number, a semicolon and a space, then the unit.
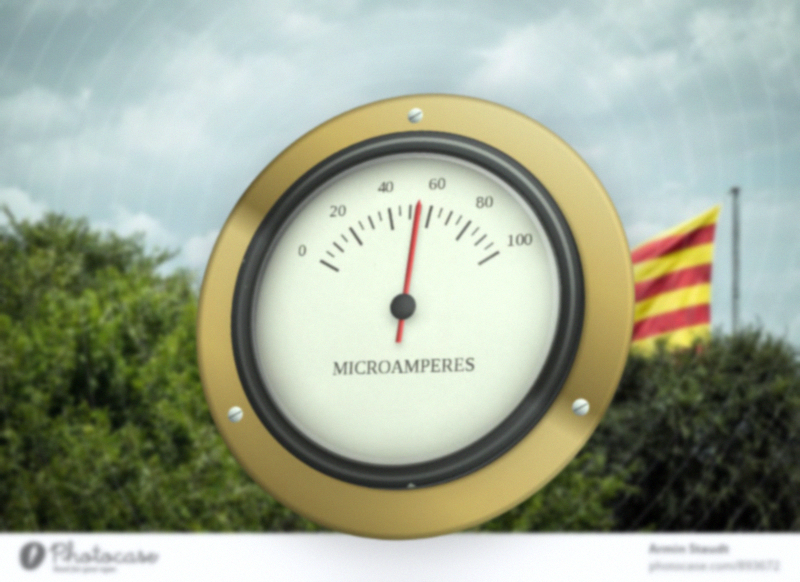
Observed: 55; µA
